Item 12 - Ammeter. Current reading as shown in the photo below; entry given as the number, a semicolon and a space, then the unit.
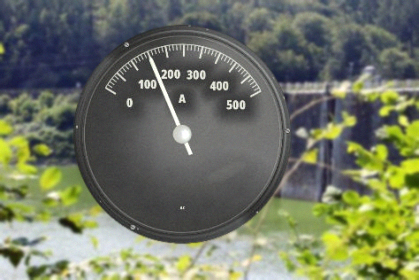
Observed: 150; A
